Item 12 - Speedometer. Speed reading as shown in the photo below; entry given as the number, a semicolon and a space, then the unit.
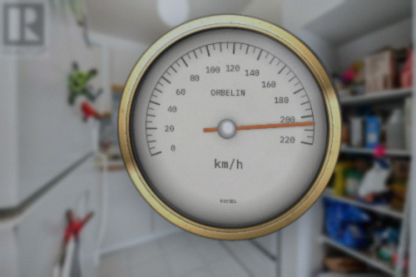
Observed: 205; km/h
